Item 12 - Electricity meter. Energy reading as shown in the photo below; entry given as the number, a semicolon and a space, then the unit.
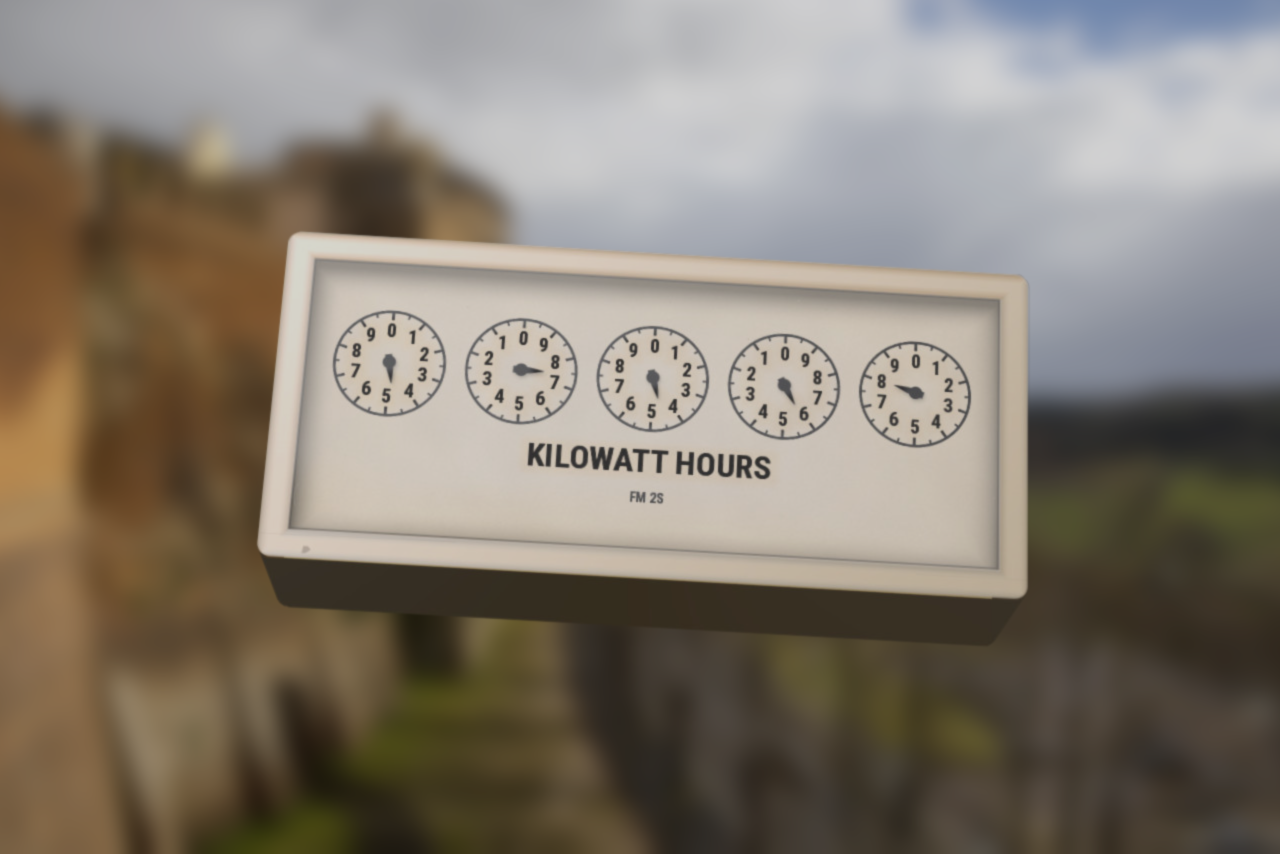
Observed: 47458; kWh
